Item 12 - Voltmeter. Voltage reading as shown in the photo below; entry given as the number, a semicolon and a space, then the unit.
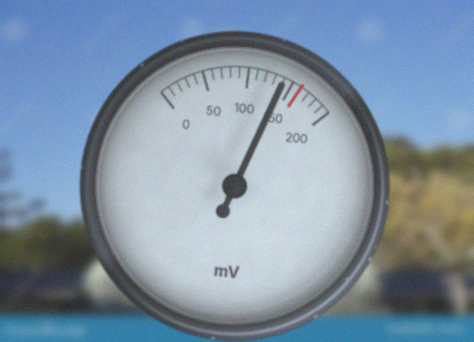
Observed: 140; mV
